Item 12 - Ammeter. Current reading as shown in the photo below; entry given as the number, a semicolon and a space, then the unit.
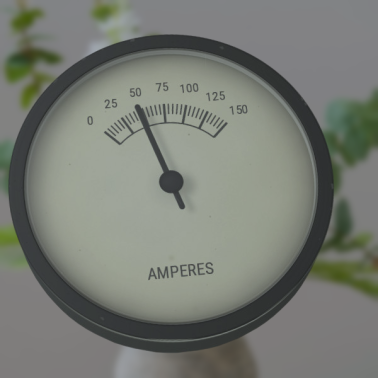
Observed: 45; A
